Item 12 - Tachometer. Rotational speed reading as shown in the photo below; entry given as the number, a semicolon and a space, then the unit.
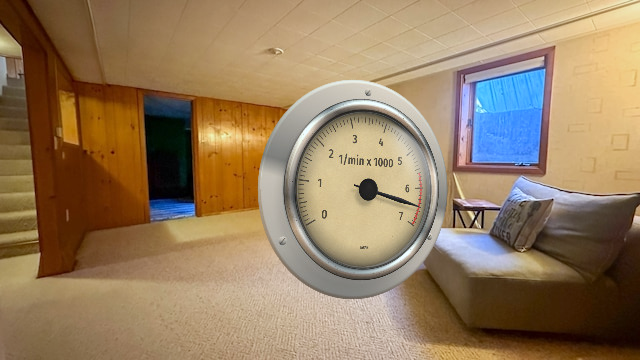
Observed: 6500; rpm
